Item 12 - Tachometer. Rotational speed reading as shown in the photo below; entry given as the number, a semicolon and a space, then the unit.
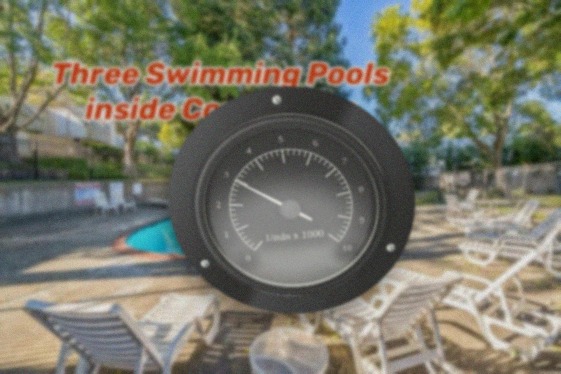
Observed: 3000; rpm
